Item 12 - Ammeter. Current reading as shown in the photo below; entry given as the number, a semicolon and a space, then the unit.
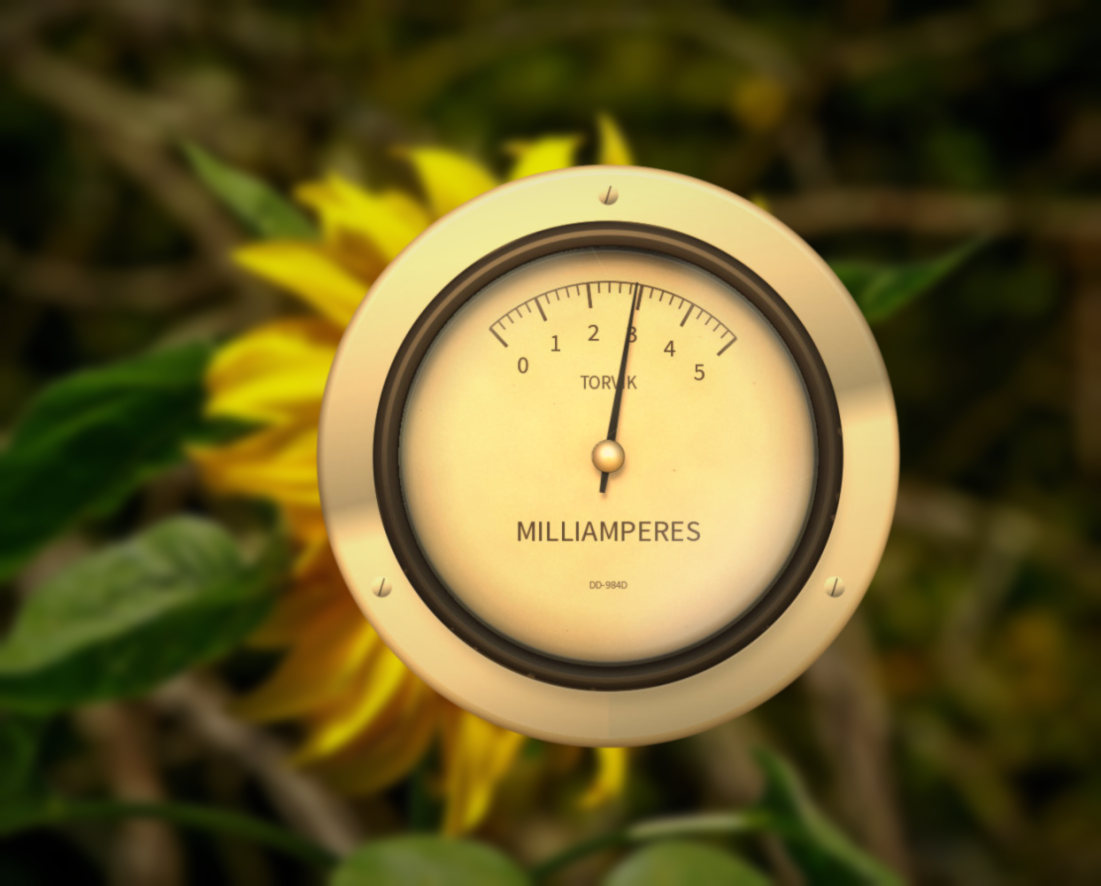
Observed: 2.9; mA
